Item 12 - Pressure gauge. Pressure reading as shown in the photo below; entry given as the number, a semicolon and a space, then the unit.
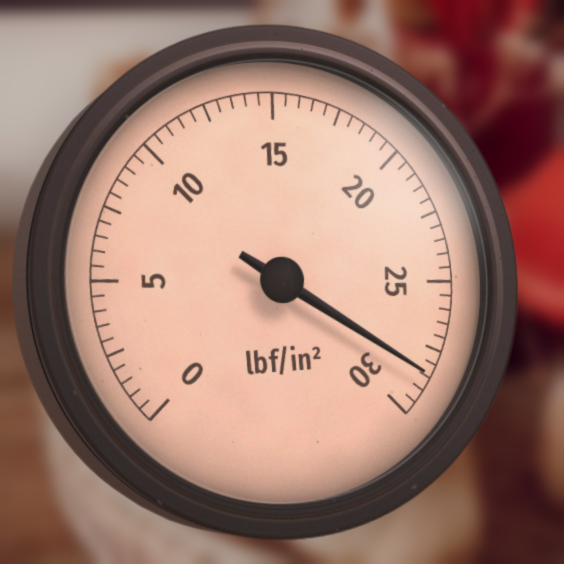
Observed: 28.5; psi
